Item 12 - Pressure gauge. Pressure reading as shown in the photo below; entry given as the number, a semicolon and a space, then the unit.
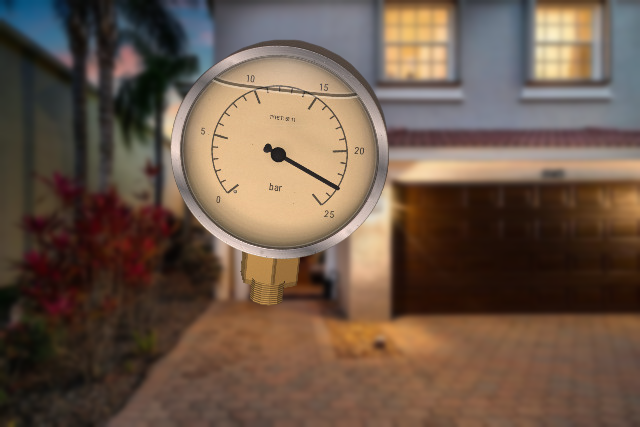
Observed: 23; bar
